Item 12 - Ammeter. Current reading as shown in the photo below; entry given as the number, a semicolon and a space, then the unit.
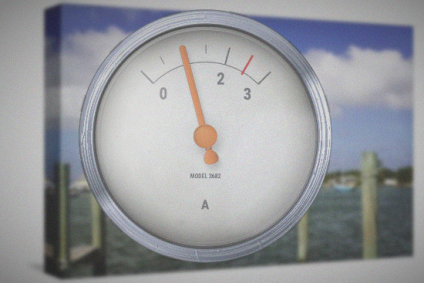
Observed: 1; A
